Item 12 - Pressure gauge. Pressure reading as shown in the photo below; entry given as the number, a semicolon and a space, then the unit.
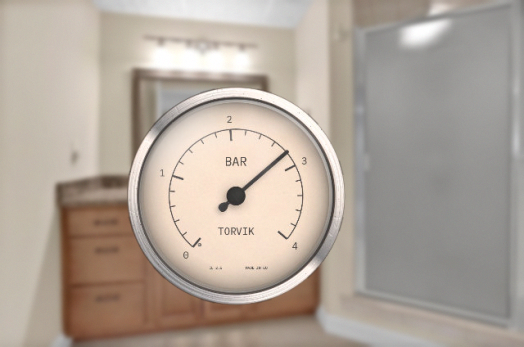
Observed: 2.8; bar
